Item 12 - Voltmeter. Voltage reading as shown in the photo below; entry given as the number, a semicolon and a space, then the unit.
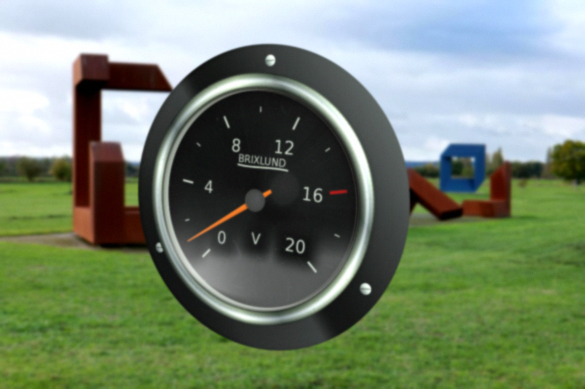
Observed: 1; V
